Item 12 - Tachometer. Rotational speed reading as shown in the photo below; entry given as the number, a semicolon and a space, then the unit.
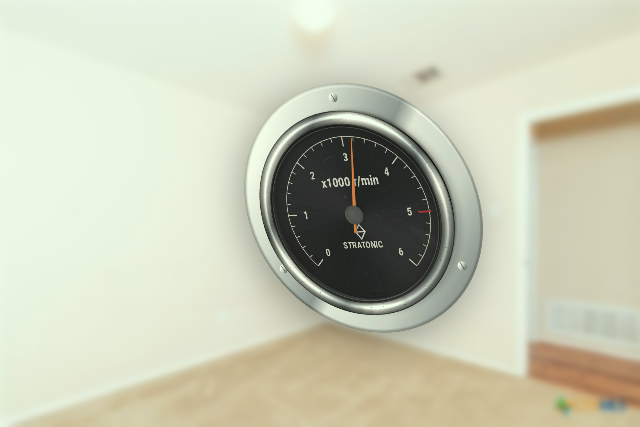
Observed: 3200; rpm
